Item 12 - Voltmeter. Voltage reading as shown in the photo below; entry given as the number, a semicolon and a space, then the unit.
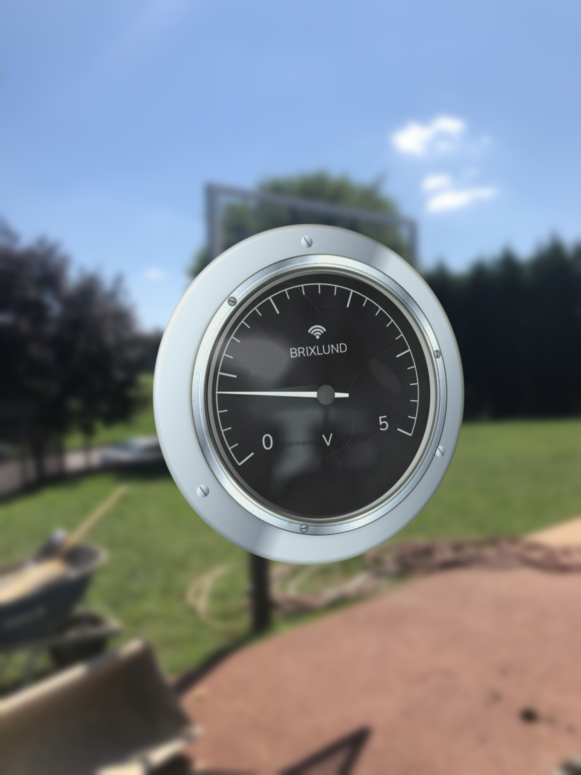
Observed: 0.8; V
